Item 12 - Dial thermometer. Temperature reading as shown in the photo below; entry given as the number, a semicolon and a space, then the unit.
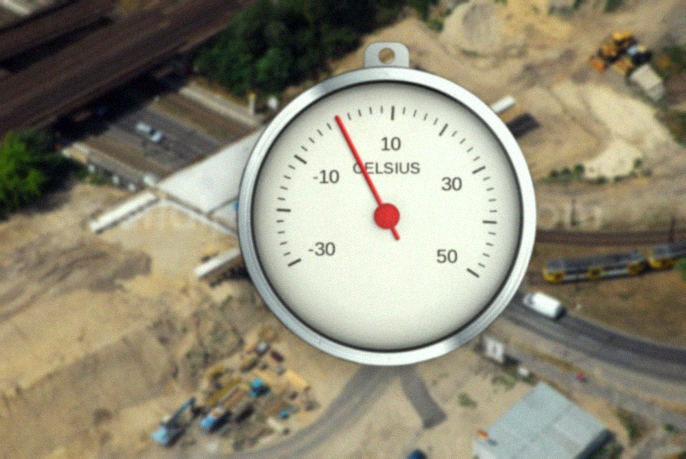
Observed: 0; °C
